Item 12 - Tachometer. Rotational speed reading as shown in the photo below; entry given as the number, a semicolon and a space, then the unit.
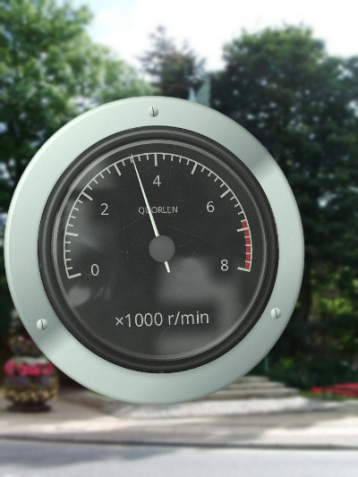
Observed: 3400; rpm
